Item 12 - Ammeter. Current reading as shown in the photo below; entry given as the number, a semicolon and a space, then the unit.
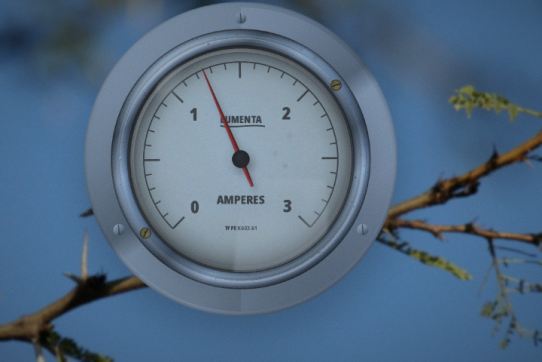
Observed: 1.25; A
